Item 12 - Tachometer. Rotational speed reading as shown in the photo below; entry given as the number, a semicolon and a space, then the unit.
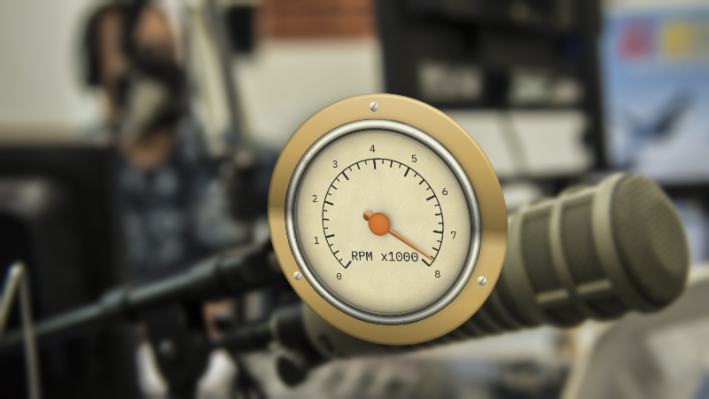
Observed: 7750; rpm
